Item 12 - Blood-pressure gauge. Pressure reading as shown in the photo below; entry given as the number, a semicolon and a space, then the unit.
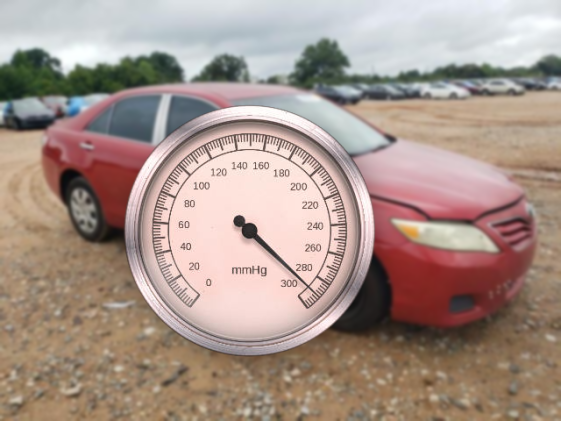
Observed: 290; mmHg
